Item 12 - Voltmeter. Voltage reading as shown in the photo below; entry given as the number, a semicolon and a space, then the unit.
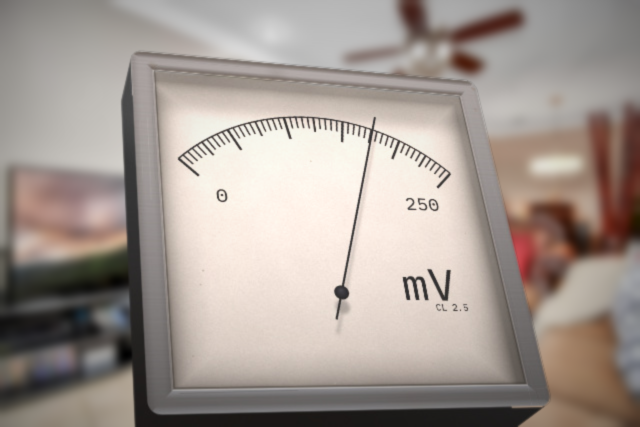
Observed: 175; mV
